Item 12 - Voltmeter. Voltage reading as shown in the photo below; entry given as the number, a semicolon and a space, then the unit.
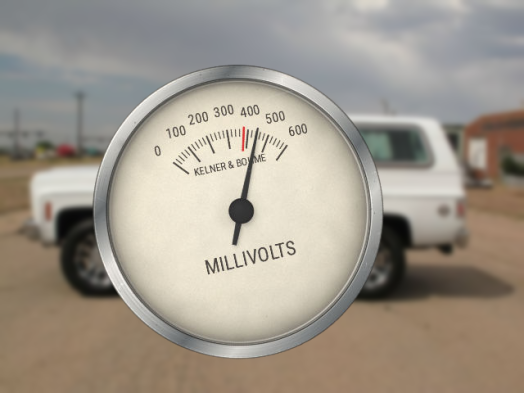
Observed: 440; mV
